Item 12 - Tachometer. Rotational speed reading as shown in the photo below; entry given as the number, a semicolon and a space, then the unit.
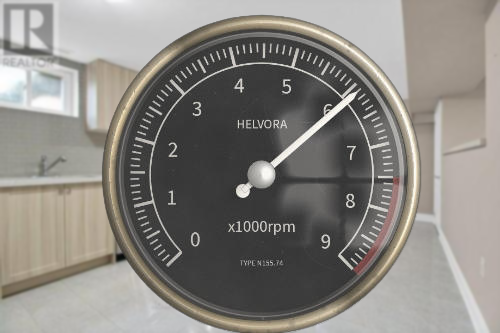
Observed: 6100; rpm
